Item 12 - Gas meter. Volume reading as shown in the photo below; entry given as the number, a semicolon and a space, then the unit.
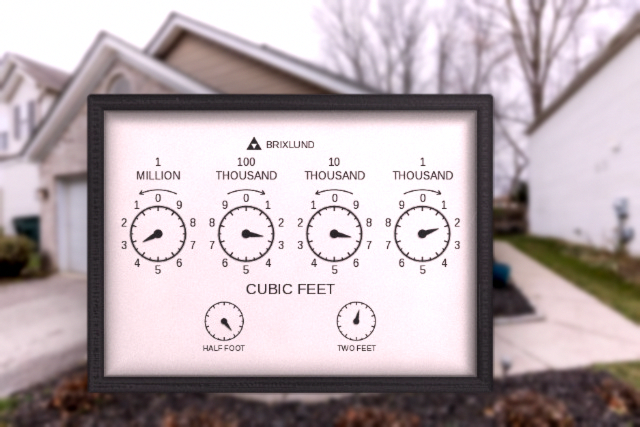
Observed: 327200; ft³
